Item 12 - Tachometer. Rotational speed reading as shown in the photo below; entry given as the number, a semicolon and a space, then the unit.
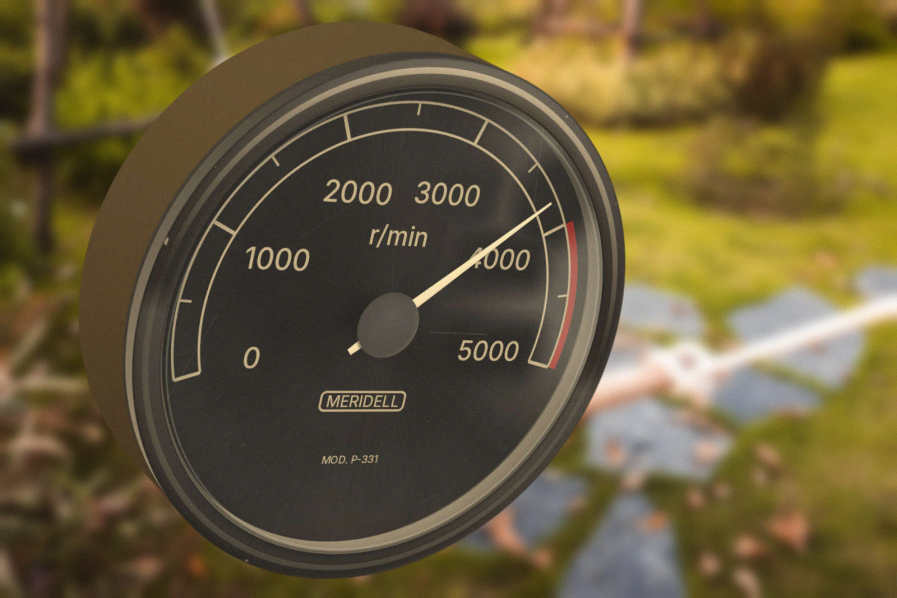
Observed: 3750; rpm
